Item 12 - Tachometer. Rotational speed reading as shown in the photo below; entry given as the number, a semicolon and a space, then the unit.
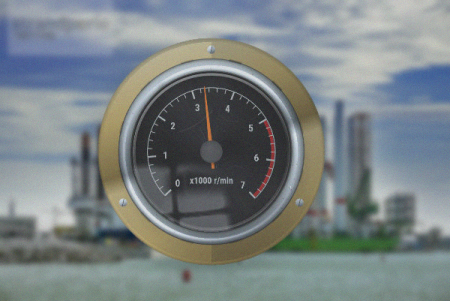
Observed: 3300; rpm
